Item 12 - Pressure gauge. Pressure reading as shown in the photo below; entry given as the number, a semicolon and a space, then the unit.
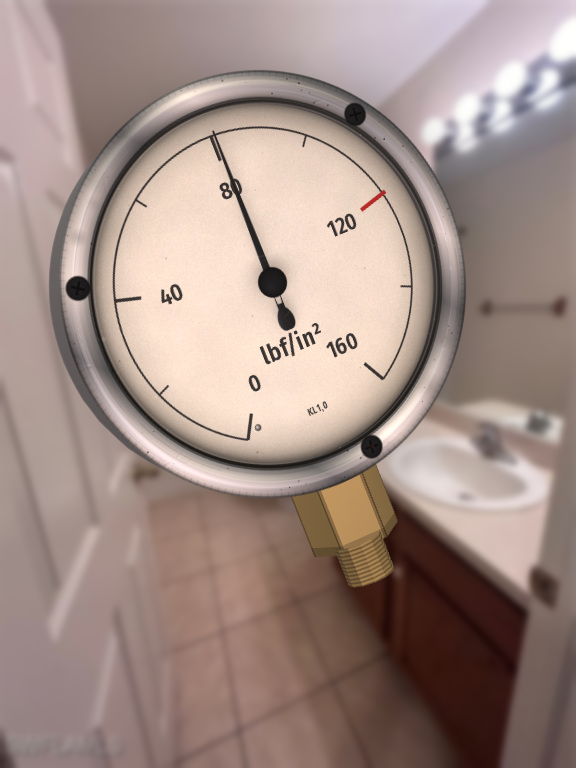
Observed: 80; psi
